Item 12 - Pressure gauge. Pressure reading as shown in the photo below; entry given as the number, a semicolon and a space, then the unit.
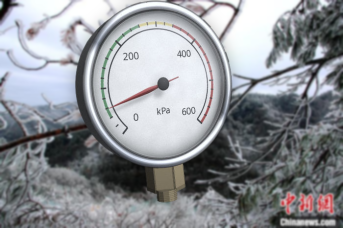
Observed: 60; kPa
